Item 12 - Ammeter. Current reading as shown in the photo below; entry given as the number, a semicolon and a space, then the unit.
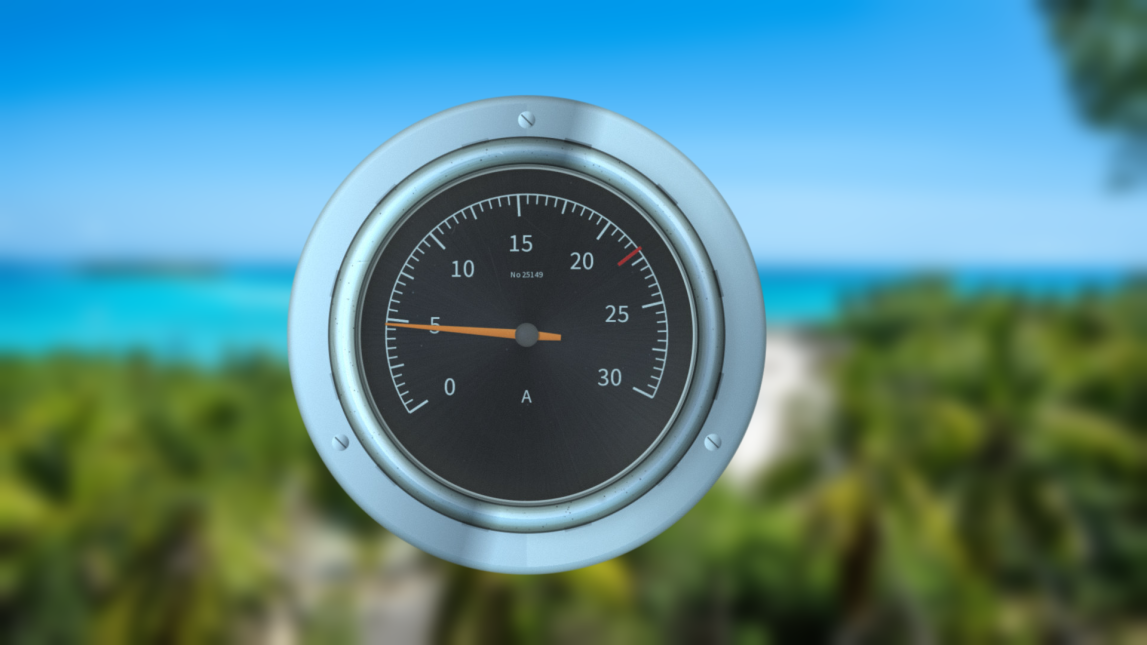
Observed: 4.75; A
